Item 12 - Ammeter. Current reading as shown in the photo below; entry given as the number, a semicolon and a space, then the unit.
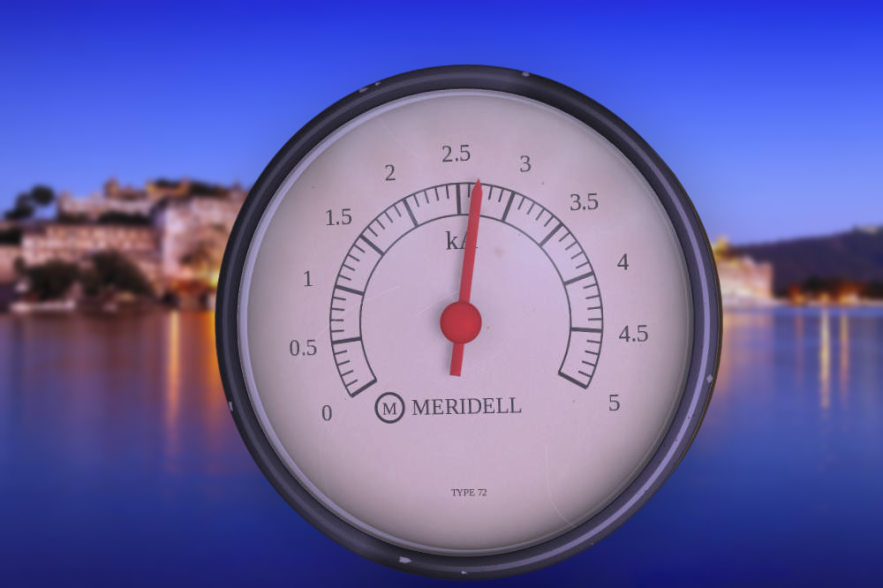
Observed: 2.7; kA
